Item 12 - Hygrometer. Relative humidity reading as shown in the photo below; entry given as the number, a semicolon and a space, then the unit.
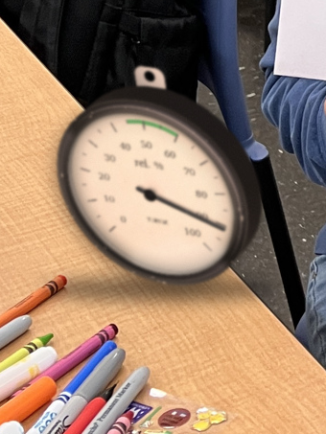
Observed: 90; %
